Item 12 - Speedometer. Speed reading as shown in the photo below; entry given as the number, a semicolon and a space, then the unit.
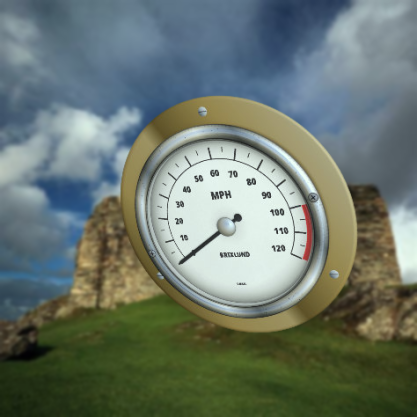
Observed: 0; mph
